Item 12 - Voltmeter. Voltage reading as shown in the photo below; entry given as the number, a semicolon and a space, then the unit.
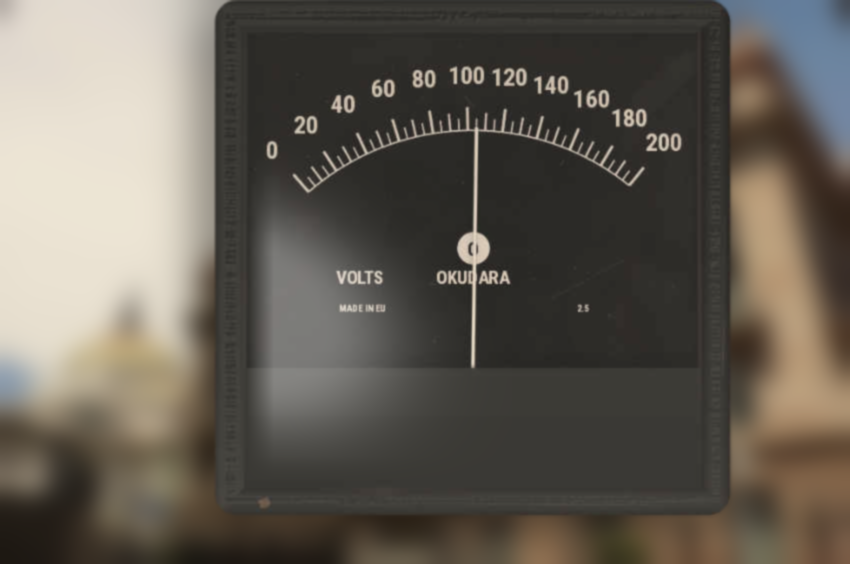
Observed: 105; V
